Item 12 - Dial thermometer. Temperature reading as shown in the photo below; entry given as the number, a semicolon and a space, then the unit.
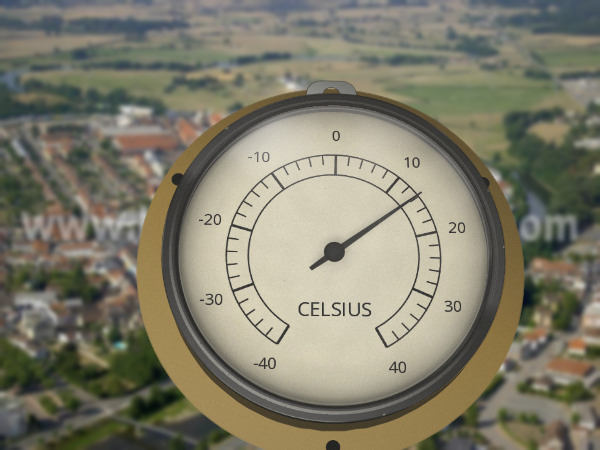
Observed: 14; °C
